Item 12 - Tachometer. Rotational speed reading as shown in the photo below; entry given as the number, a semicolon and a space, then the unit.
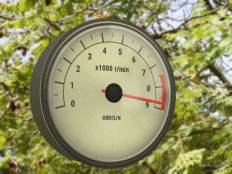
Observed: 8750; rpm
